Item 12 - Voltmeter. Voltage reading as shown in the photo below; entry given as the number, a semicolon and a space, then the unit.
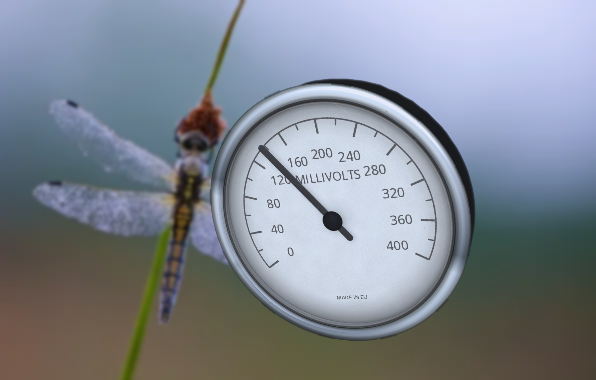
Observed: 140; mV
